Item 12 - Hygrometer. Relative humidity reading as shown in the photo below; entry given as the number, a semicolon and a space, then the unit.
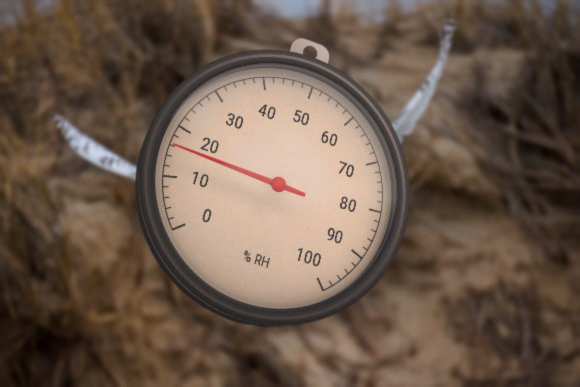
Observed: 16; %
